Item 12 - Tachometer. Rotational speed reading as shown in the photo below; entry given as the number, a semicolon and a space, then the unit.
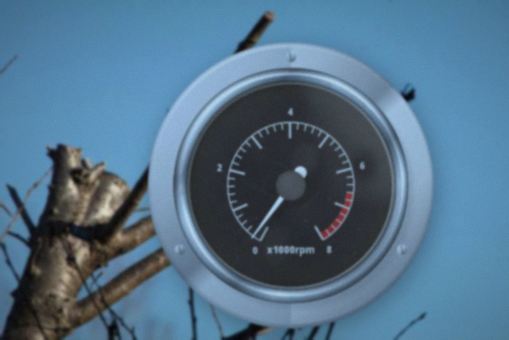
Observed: 200; rpm
